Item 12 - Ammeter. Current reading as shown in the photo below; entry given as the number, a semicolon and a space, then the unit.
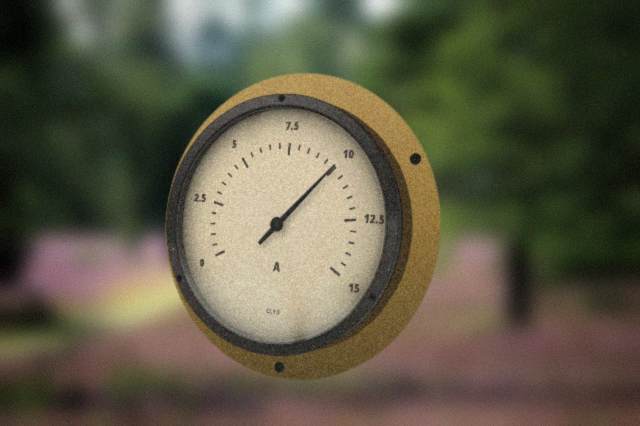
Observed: 10; A
